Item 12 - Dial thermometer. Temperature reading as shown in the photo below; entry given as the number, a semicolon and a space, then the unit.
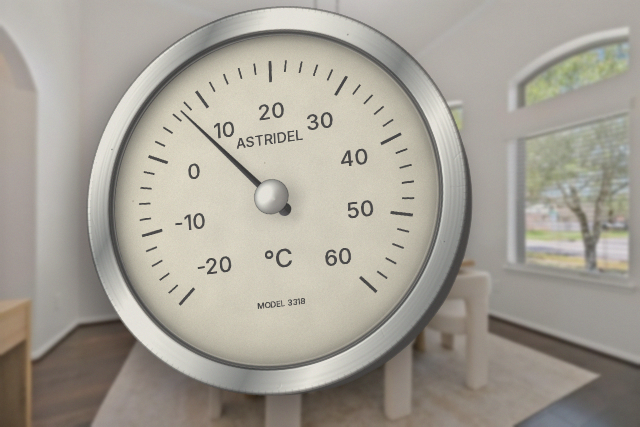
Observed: 7; °C
